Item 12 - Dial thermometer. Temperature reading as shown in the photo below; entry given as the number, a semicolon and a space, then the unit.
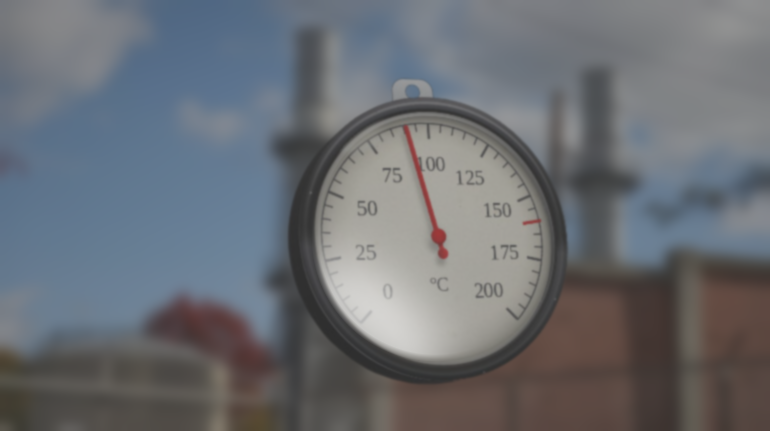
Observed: 90; °C
